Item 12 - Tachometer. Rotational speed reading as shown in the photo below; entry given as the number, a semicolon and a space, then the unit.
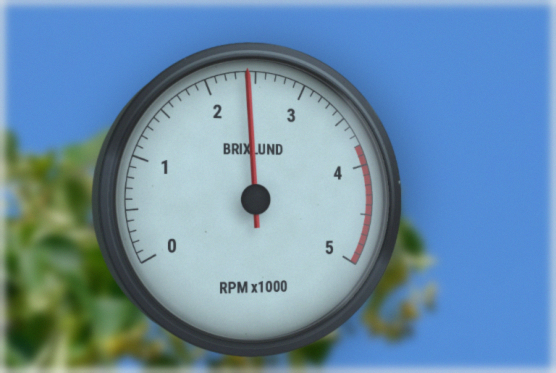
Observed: 2400; rpm
